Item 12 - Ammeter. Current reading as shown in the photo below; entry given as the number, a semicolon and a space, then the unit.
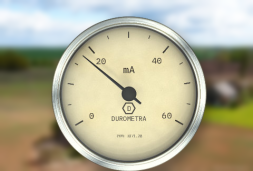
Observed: 17.5; mA
